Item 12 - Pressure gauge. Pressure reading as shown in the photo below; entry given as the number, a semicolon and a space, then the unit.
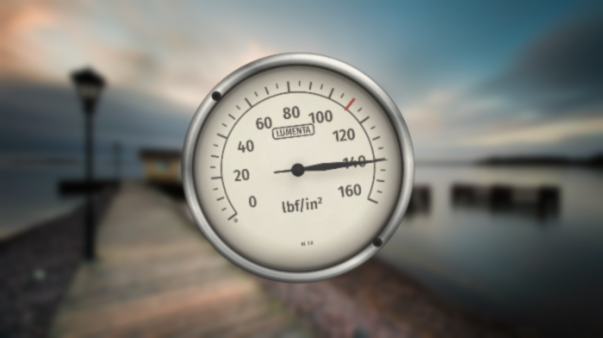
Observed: 140; psi
